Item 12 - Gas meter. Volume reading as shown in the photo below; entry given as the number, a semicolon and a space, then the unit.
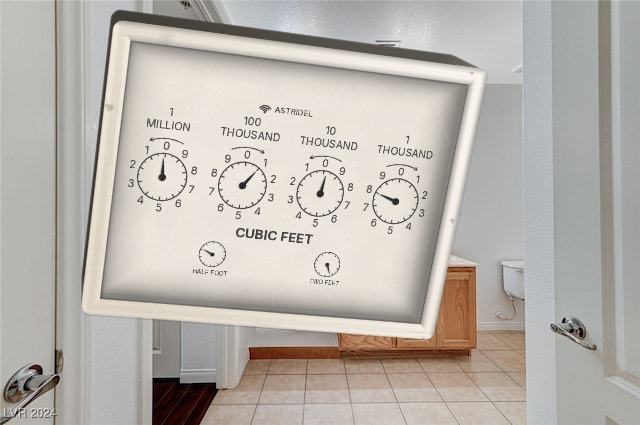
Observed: 9800; ft³
